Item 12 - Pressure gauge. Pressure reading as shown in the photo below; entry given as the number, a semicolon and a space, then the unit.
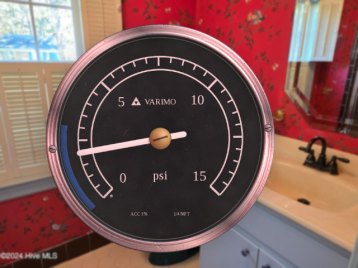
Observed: 2; psi
